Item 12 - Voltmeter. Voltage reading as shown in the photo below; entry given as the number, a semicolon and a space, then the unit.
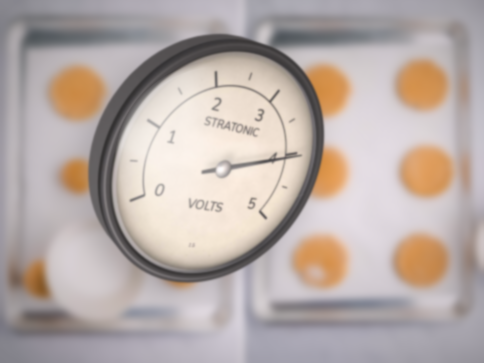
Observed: 4; V
